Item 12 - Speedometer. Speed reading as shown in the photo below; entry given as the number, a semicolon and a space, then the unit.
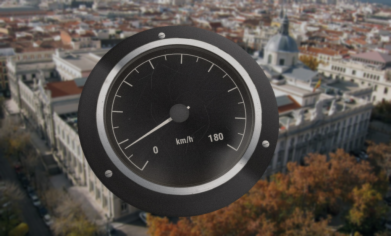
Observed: 15; km/h
